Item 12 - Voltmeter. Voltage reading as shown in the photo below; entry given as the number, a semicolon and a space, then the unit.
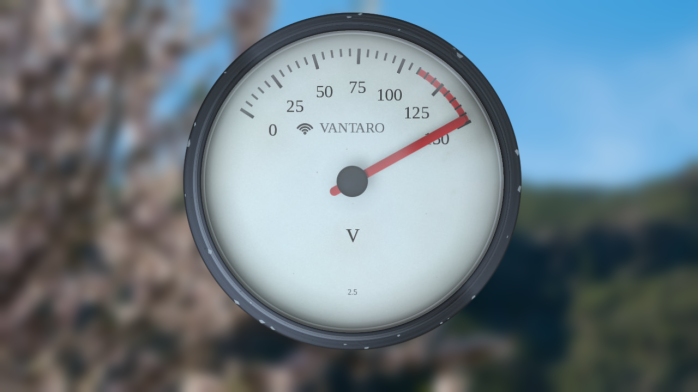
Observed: 147.5; V
